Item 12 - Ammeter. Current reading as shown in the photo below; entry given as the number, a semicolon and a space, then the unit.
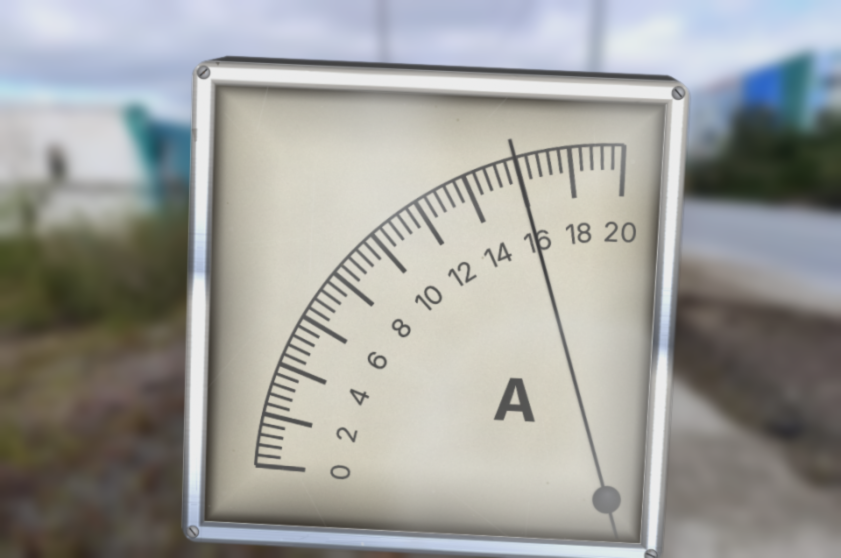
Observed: 16; A
